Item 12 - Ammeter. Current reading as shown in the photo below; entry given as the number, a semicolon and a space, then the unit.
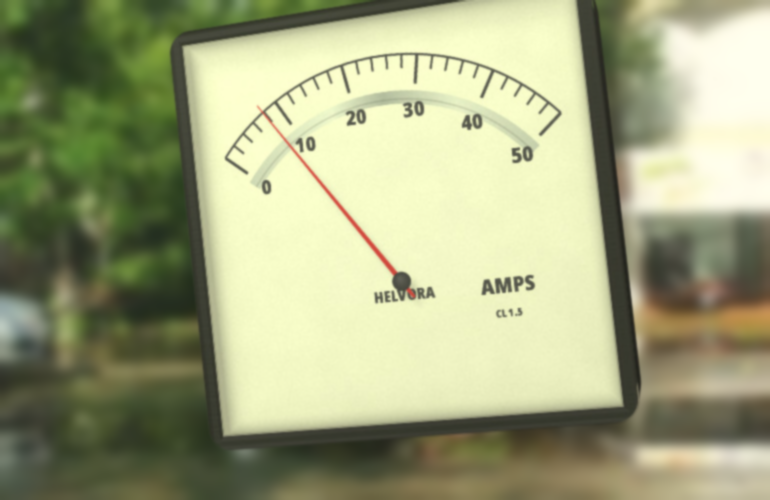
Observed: 8; A
